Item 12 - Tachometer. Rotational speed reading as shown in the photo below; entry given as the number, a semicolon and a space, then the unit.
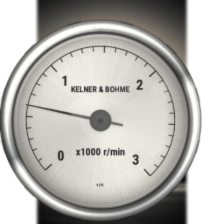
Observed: 600; rpm
